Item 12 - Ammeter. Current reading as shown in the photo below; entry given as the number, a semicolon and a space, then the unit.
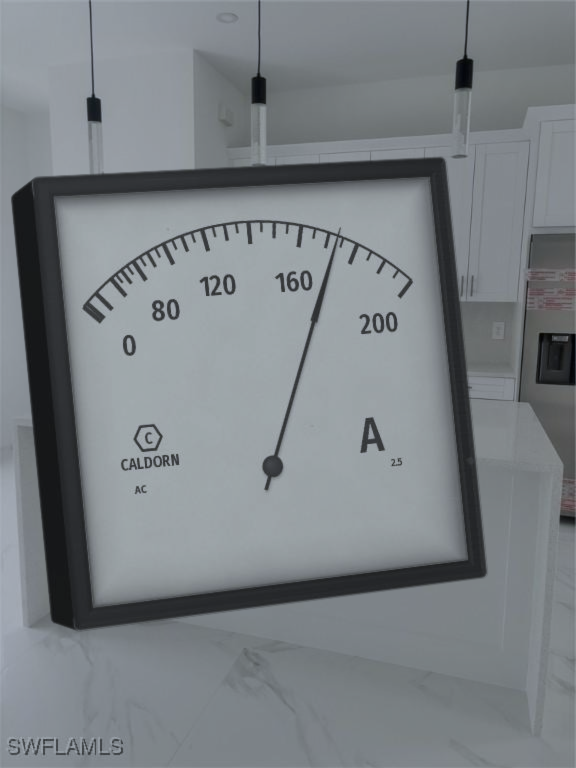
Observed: 172.5; A
